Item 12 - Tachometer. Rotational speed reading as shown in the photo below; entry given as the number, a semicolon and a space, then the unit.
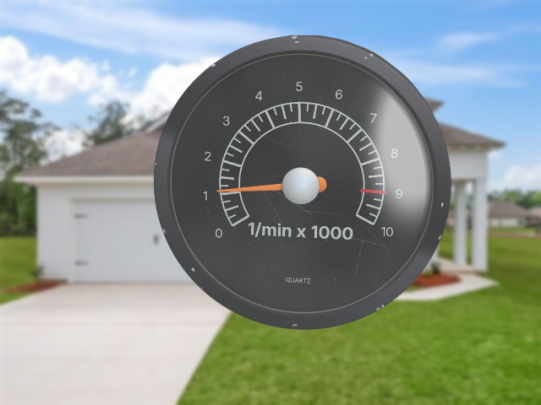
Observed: 1125; rpm
